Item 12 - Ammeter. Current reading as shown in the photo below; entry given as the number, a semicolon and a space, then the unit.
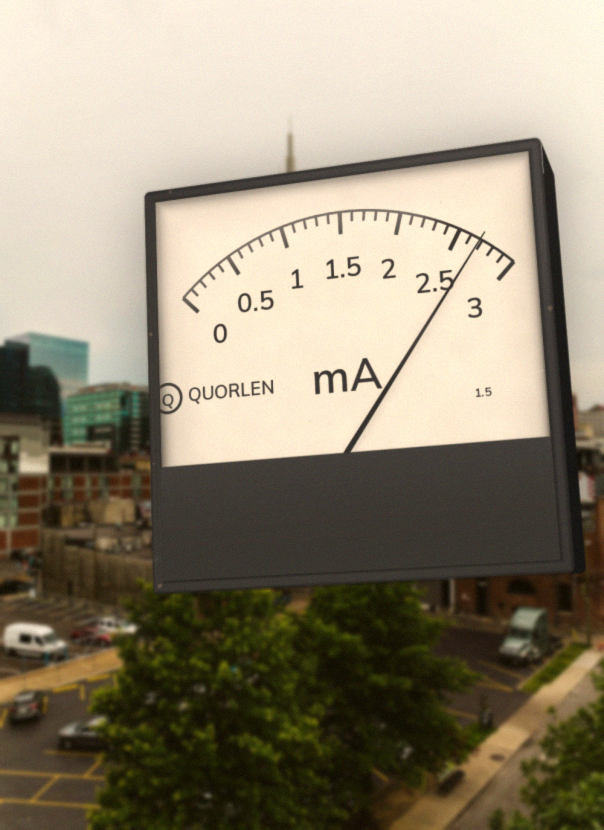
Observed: 2.7; mA
